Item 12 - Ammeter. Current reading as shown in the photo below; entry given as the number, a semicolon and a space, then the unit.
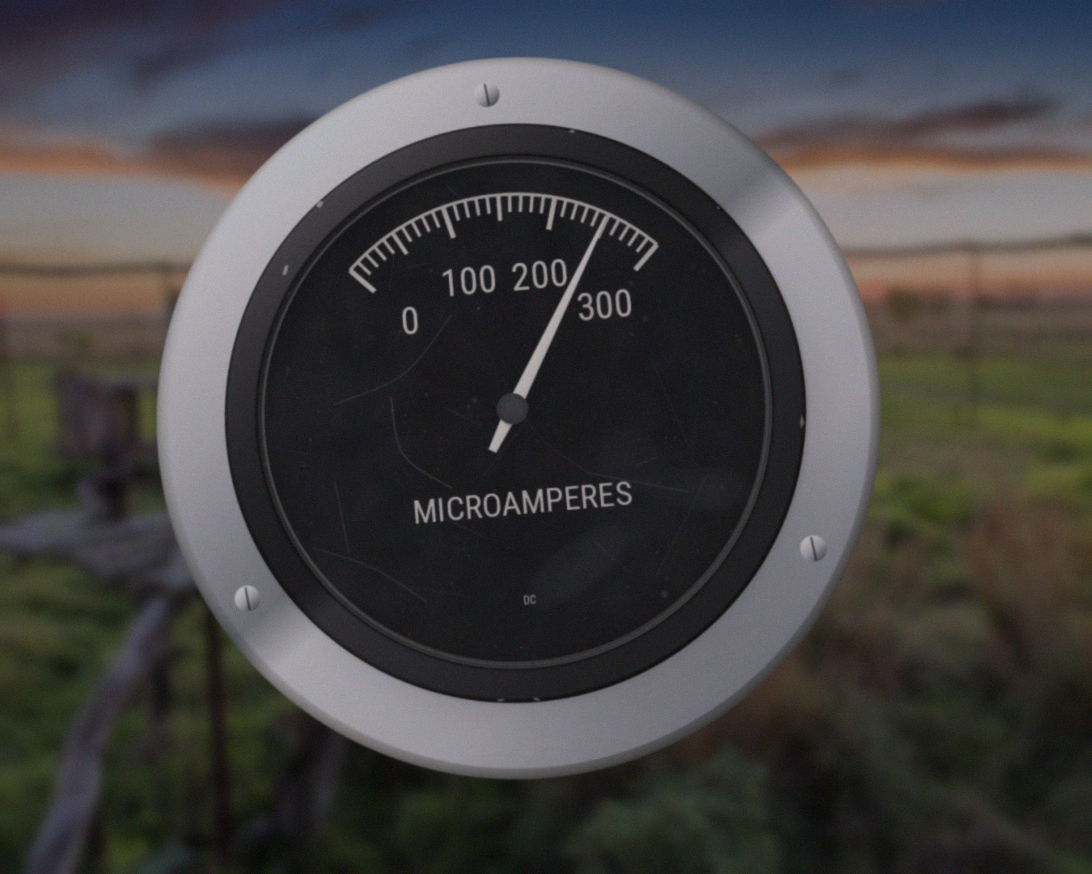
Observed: 250; µA
